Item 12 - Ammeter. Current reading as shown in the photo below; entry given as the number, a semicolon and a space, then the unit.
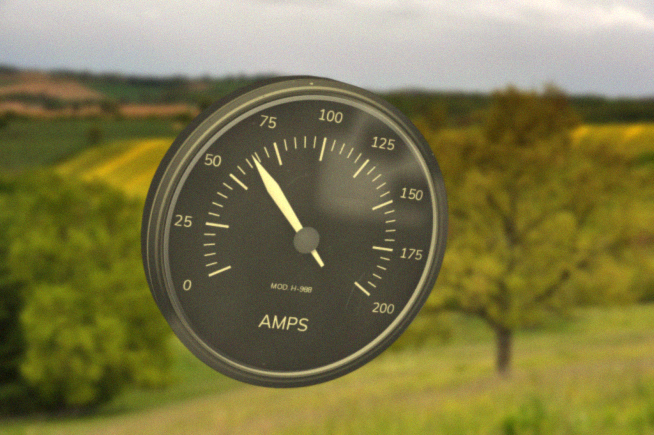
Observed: 62.5; A
